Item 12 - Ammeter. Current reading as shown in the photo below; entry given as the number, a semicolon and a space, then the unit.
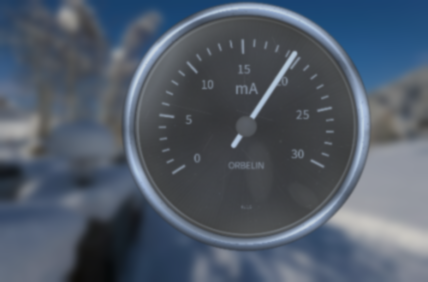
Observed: 19.5; mA
